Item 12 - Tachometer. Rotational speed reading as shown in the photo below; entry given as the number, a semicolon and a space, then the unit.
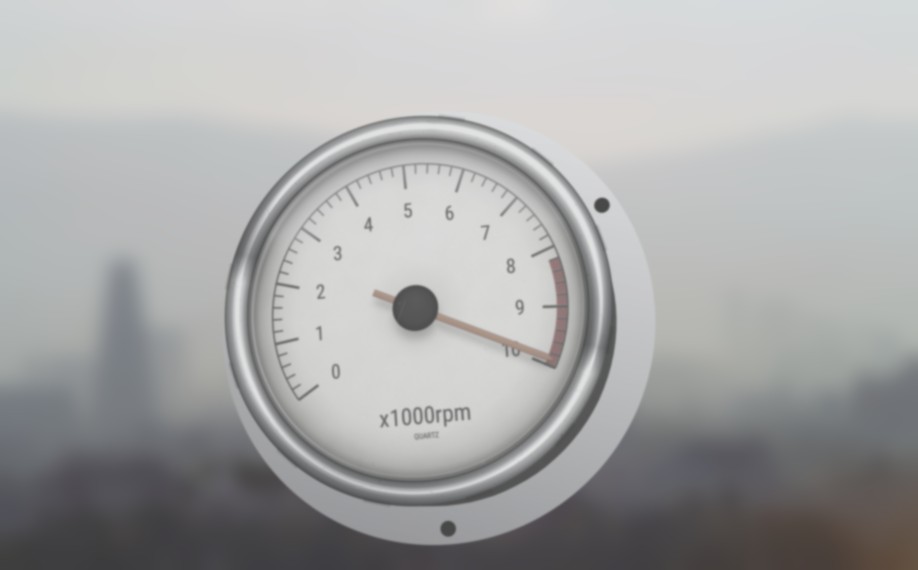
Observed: 9900; rpm
